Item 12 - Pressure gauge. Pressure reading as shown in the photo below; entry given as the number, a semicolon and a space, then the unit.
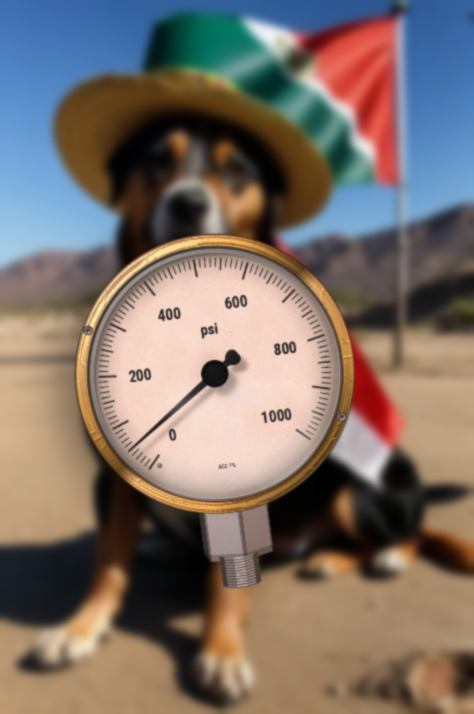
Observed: 50; psi
